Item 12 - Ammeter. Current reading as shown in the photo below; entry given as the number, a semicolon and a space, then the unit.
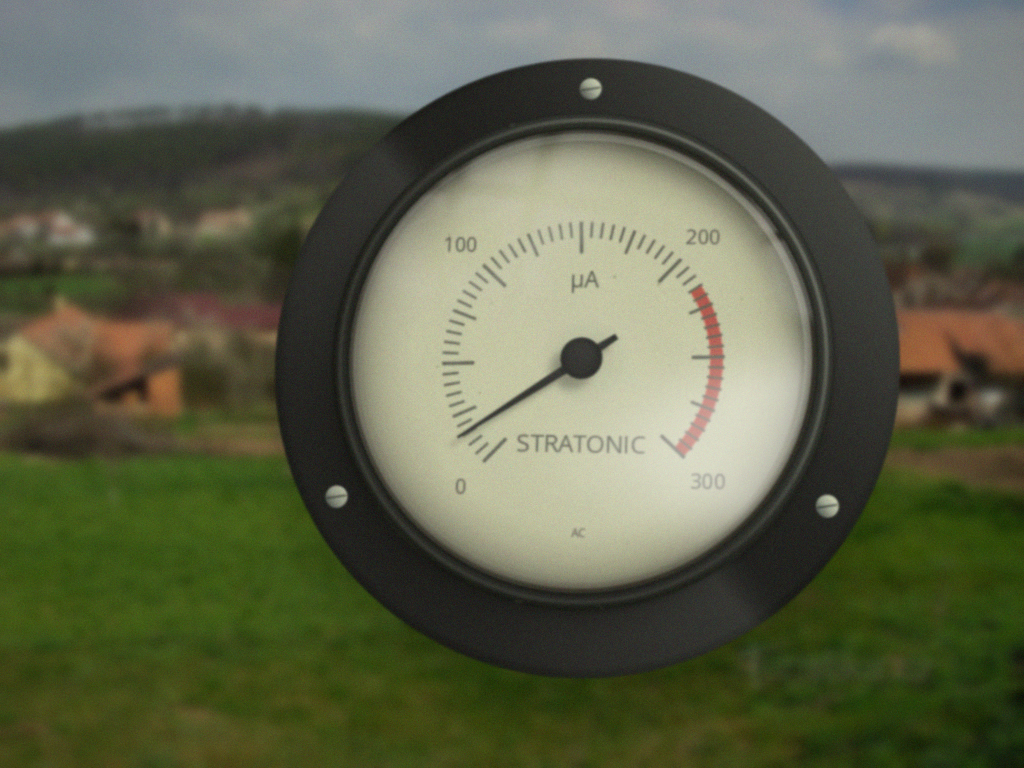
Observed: 15; µA
